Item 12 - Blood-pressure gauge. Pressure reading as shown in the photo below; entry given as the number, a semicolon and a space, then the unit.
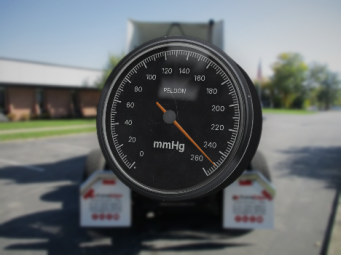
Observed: 250; mmHg
